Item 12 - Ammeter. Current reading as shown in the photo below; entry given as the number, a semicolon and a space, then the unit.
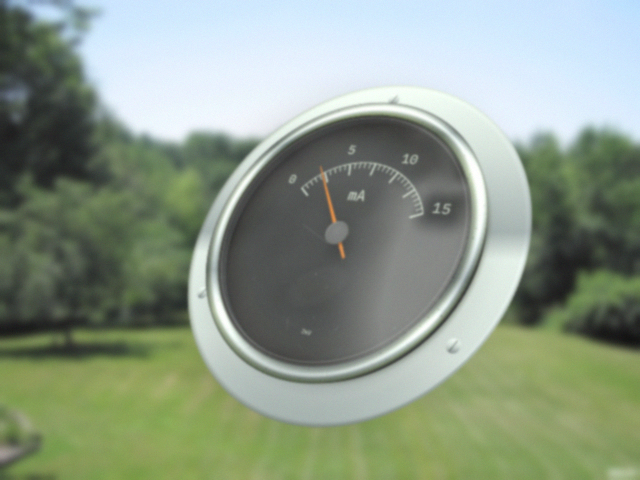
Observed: 2.5; mA
